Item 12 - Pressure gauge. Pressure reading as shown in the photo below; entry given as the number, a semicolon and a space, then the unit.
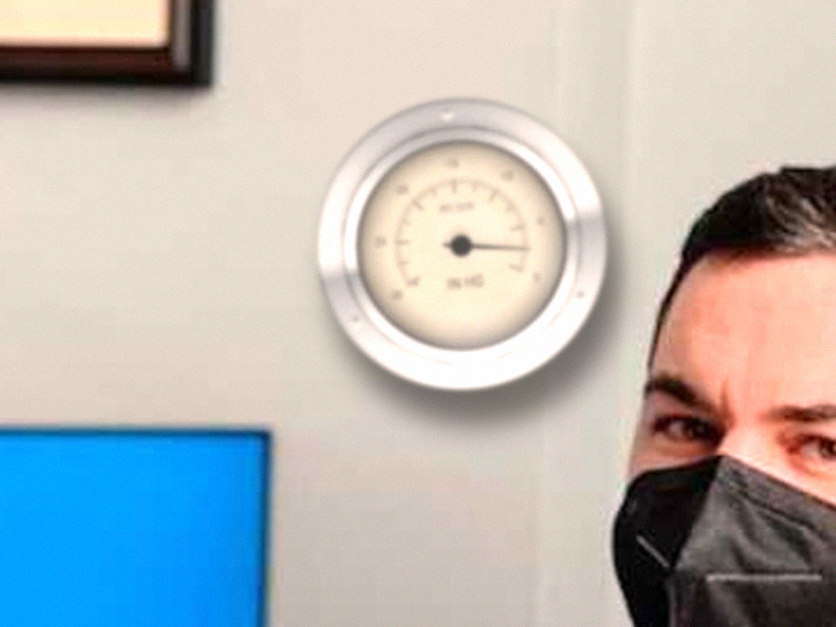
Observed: -2.5; inHg
